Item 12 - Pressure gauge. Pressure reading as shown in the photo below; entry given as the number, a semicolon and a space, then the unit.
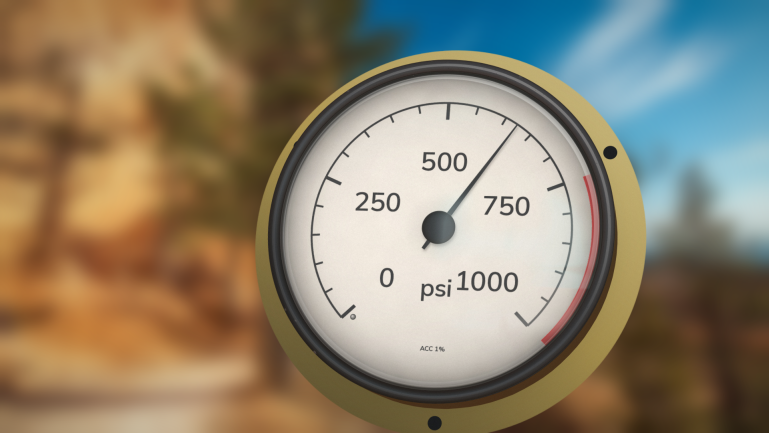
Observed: 625; psi
